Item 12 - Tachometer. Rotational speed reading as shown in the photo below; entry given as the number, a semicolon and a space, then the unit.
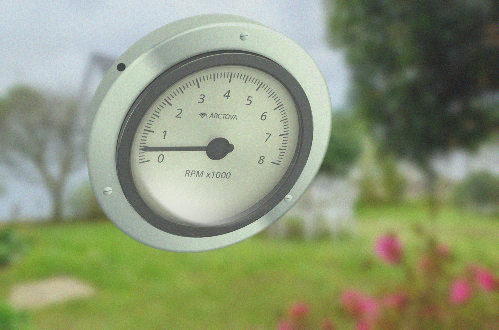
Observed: 500; rpm
